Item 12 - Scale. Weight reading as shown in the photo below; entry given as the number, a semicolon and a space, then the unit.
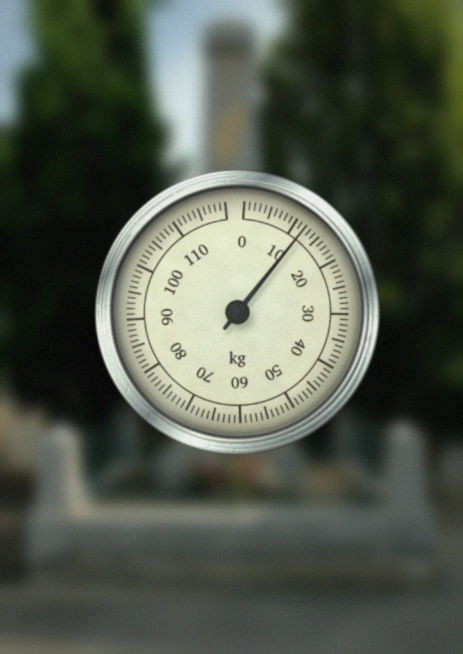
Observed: 12; kg
